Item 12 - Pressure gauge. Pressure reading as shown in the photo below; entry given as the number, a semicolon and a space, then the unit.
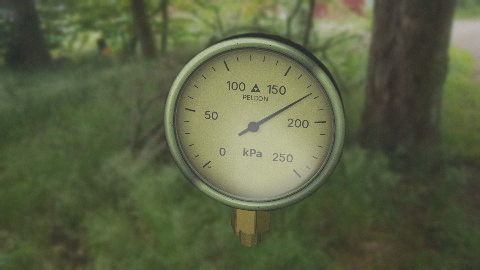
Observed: 175; kPa
